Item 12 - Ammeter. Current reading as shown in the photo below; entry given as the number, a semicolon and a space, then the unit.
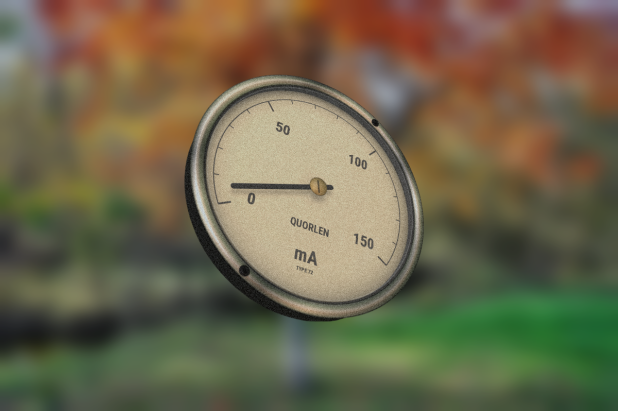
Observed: 5; mA
